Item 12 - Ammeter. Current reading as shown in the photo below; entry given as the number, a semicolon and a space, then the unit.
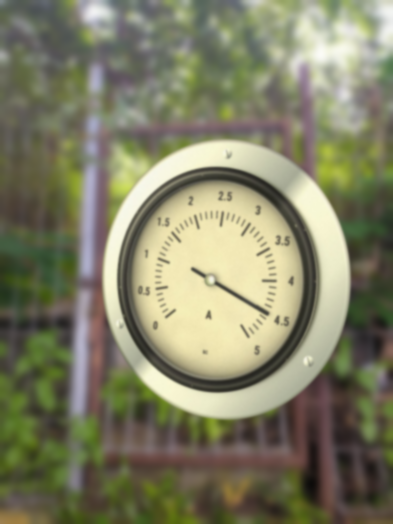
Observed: 4.5; A
